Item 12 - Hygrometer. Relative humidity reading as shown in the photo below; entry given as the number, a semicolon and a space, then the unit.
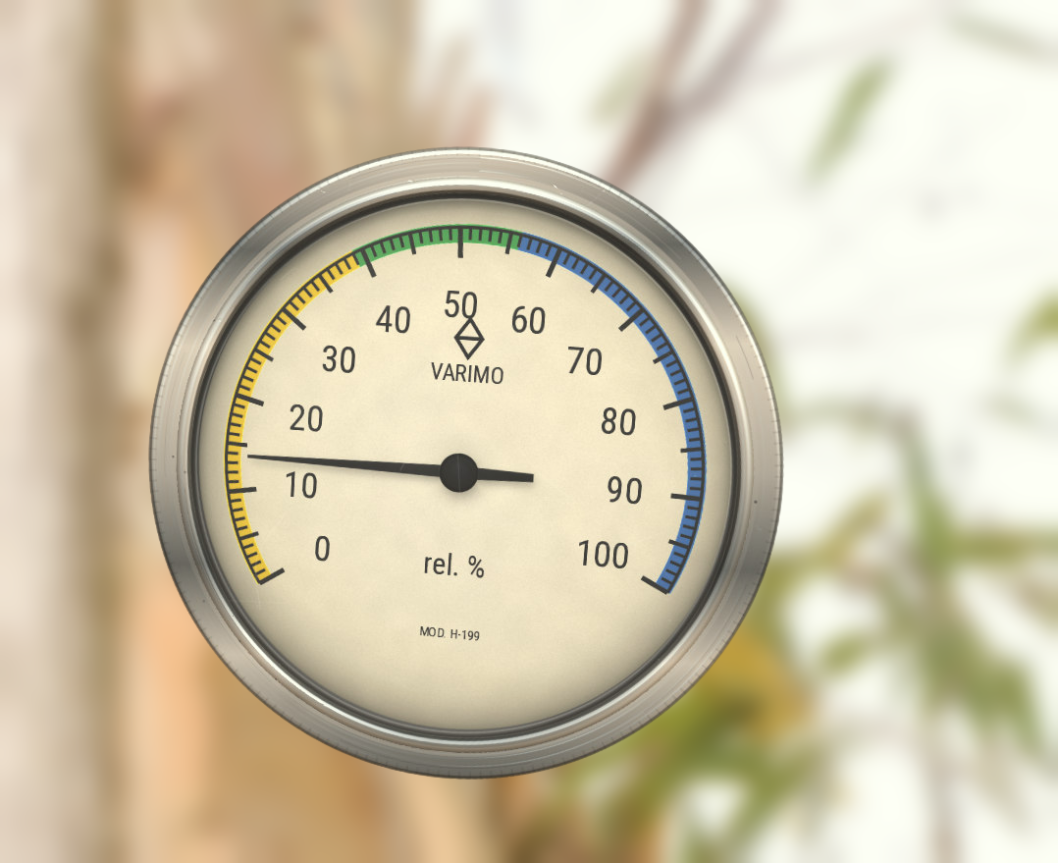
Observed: 14; %
